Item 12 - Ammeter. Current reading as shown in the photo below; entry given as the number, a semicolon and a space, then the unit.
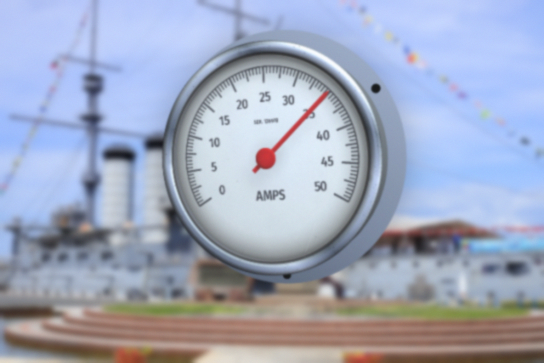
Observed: 35; A
